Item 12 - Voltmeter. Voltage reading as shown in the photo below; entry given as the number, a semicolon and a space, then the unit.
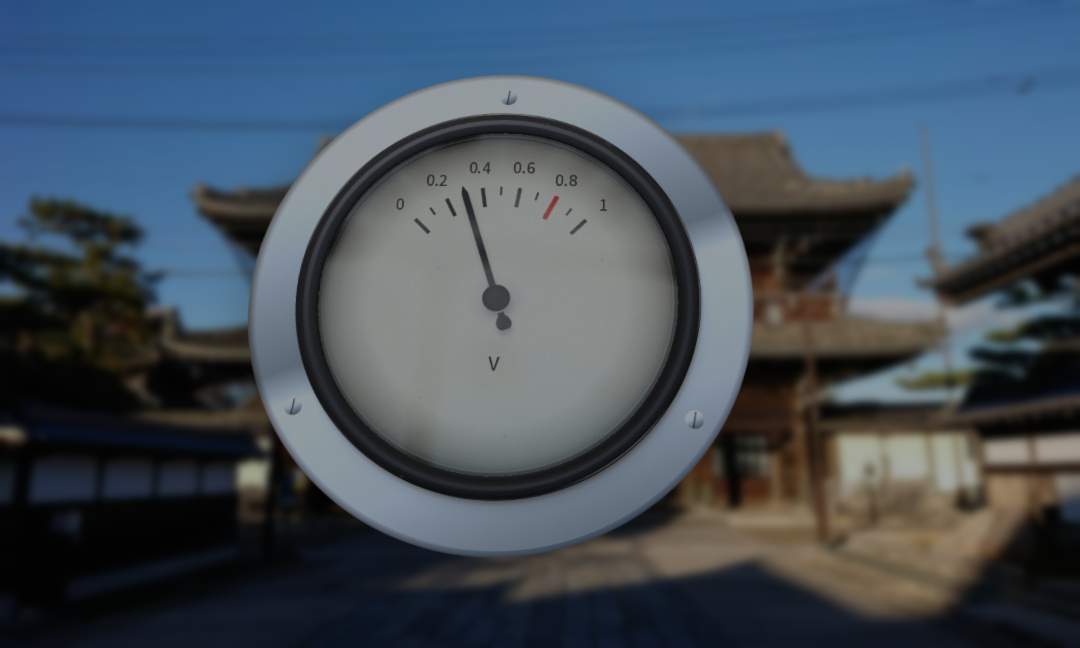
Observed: 0.3; V
